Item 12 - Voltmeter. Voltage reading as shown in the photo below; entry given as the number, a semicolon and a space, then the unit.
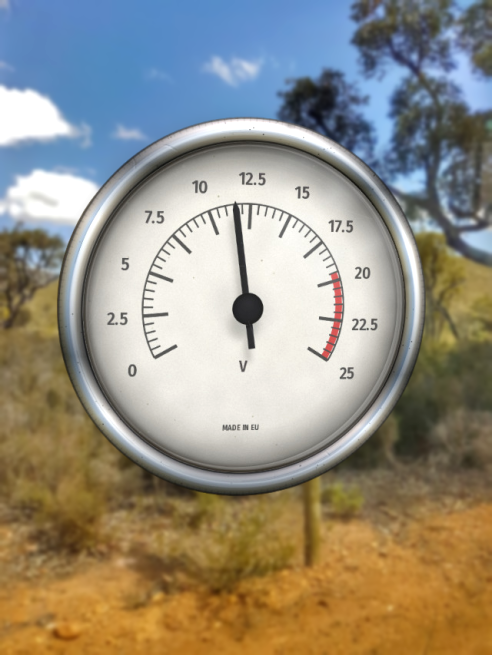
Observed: 11.5; V
